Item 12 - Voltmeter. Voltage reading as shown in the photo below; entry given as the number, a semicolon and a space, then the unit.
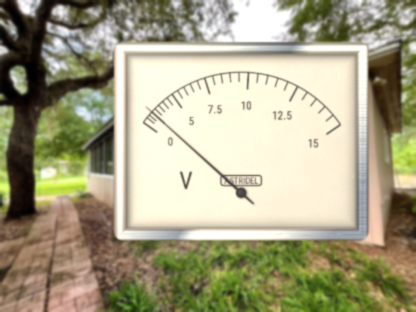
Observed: 2.5; V
